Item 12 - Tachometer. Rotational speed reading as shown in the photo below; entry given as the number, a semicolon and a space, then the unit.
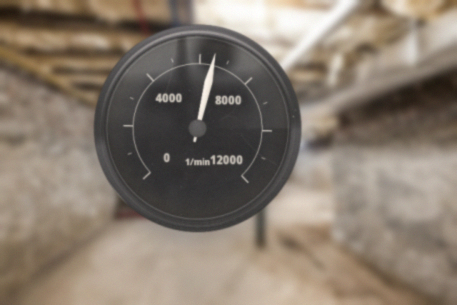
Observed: 6500; rpm
